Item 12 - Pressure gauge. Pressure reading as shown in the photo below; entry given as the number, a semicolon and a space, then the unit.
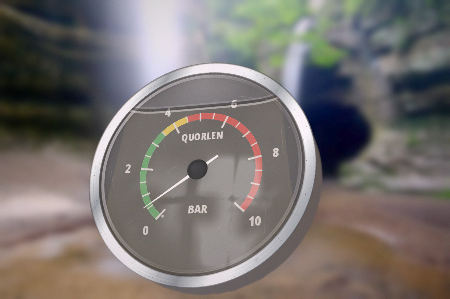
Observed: 0.5; bar
